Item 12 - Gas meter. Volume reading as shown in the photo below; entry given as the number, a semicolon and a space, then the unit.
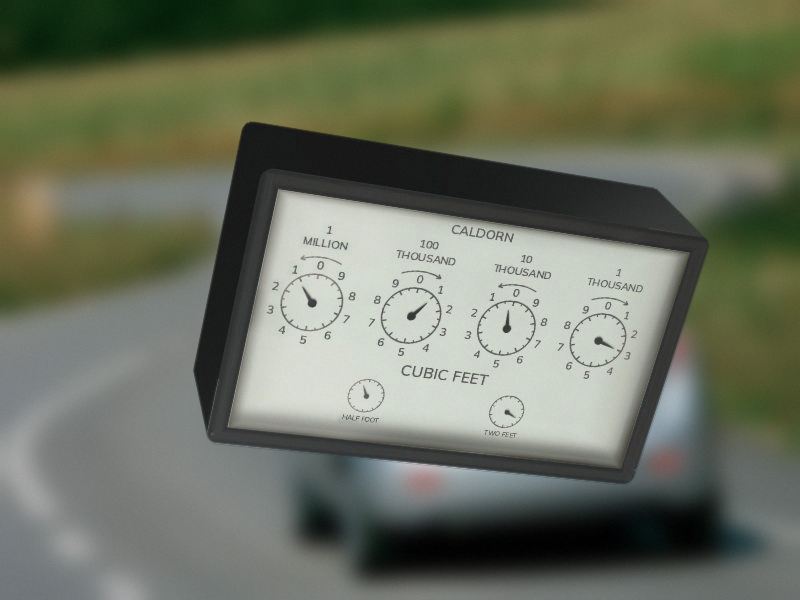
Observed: 110300; ft³
